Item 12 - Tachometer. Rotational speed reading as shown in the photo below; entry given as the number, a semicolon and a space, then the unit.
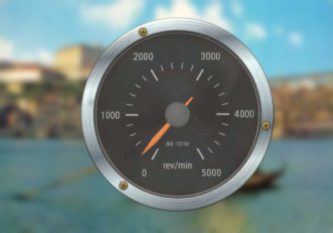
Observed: 200; rpm
